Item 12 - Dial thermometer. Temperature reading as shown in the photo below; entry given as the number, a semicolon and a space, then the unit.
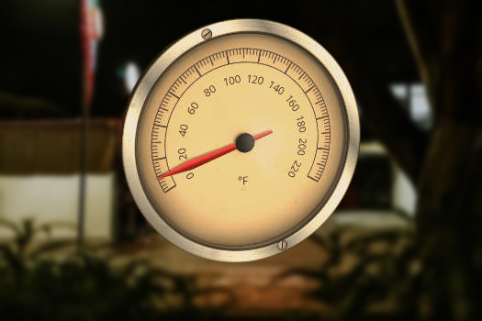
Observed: 10; °F
